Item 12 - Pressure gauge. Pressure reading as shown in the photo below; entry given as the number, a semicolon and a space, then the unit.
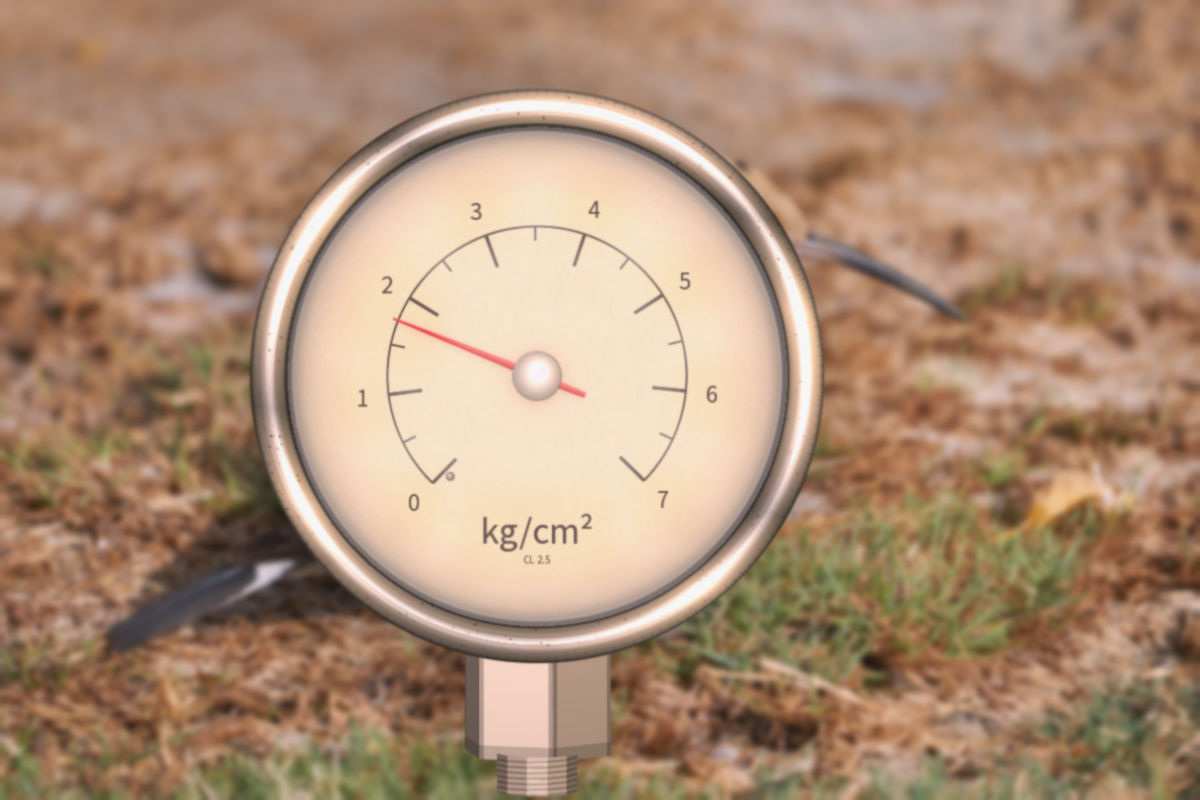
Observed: 1.75; kg/cm²
